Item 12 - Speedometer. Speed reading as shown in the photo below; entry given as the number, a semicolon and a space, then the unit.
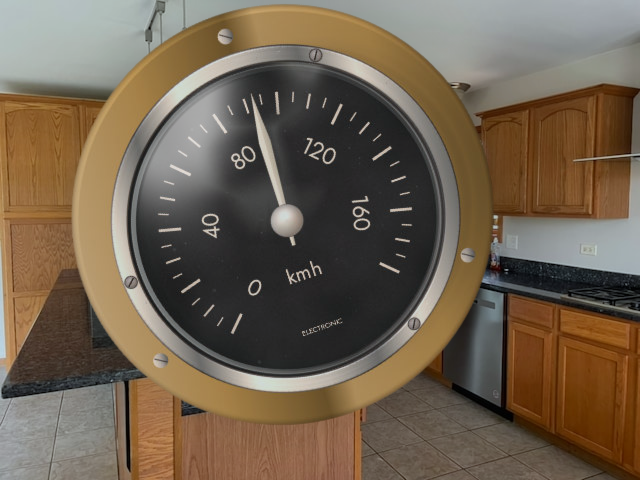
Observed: 92.5; km/h
